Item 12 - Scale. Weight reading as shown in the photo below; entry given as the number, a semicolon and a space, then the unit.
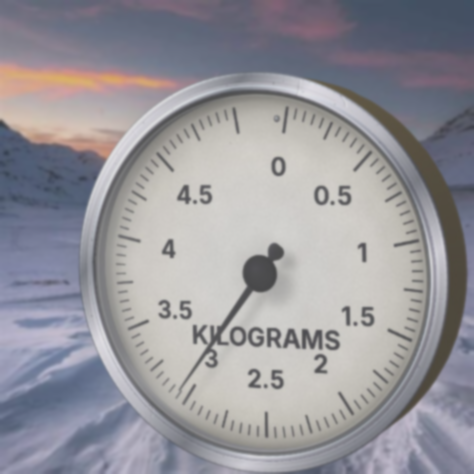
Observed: 3.05; kg
